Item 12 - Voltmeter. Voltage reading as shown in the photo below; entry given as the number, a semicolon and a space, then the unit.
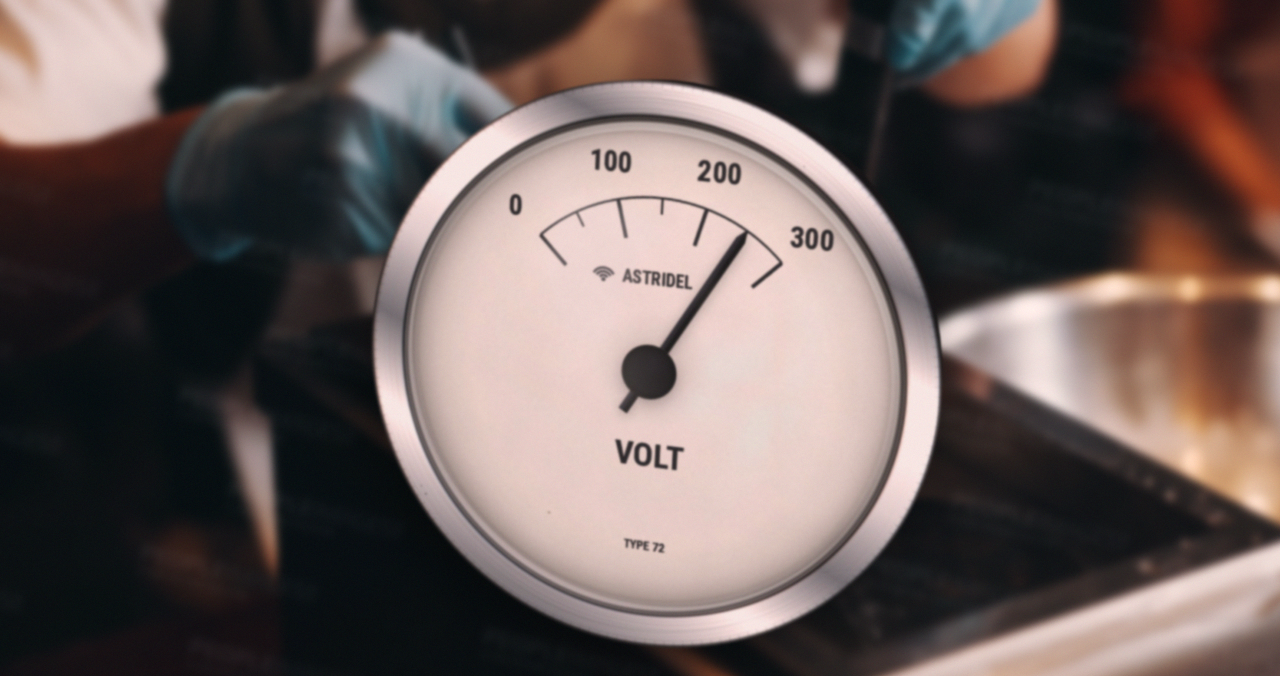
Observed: 250; V
